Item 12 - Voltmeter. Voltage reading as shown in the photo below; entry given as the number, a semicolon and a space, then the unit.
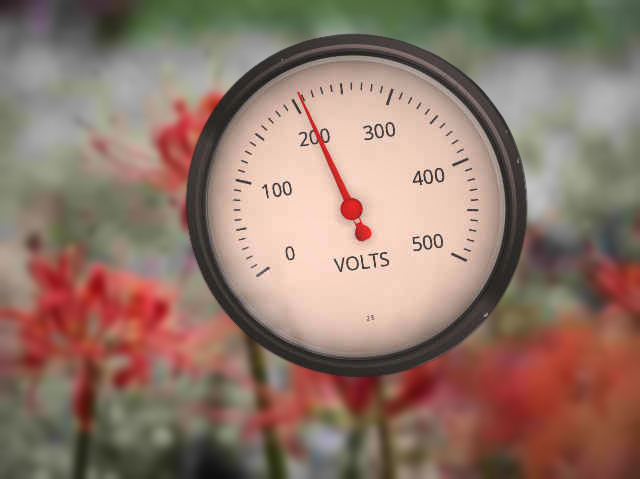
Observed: 210; V
